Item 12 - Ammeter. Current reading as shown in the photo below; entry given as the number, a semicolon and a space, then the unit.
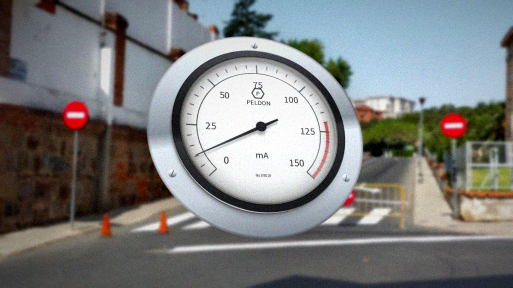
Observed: 10; mA
